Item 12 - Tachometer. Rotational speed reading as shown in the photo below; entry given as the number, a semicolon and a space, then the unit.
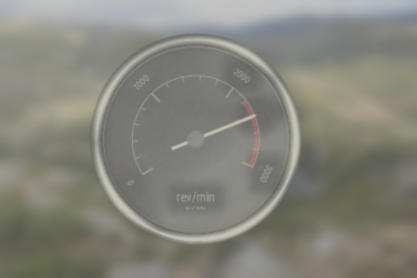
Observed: 2400; rpm
